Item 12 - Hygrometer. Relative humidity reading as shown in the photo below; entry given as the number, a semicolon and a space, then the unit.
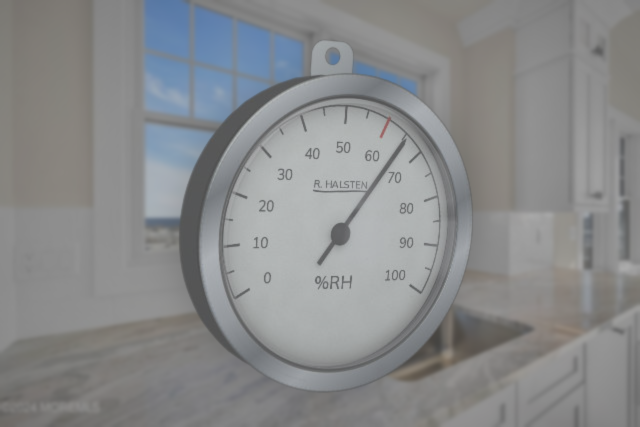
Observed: 65; %
